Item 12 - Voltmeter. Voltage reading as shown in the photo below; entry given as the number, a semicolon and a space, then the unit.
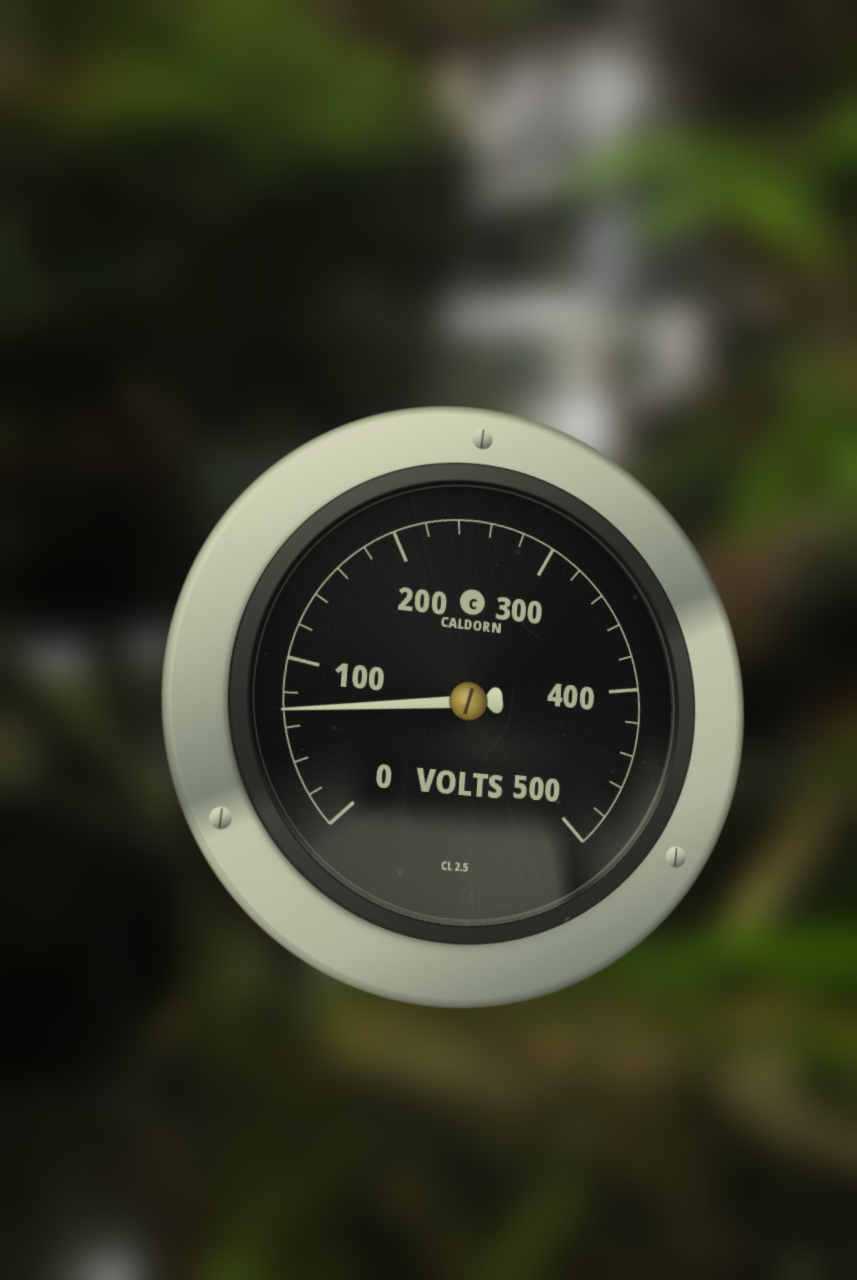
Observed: 70; V
